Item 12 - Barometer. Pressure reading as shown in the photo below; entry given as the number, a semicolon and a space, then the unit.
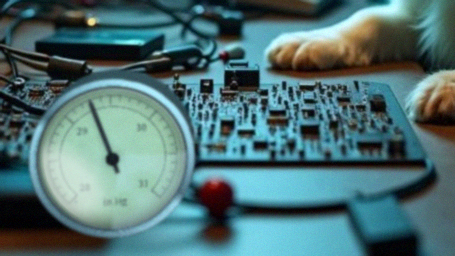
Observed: 29.3; inHg
